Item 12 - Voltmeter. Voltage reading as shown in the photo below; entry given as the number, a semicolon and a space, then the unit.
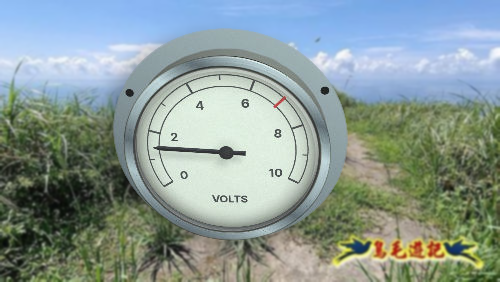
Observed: 1.5; V
